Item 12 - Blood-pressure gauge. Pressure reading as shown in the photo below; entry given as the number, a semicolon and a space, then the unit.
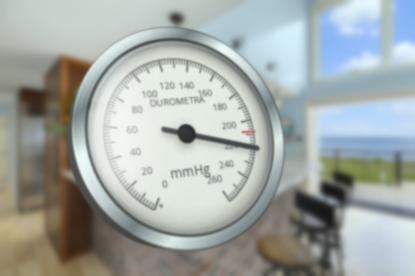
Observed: 220; mmHg
